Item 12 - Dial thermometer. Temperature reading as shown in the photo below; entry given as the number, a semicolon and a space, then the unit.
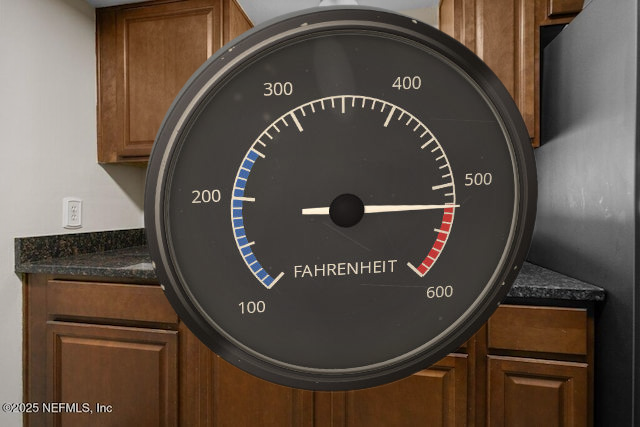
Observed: 520; °F
